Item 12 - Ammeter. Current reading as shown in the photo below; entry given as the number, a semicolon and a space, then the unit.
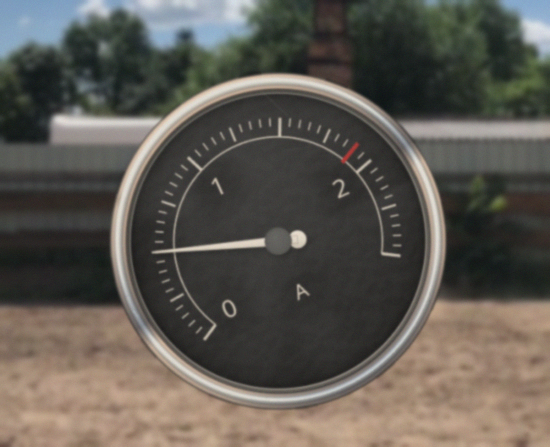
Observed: 0.5; A
